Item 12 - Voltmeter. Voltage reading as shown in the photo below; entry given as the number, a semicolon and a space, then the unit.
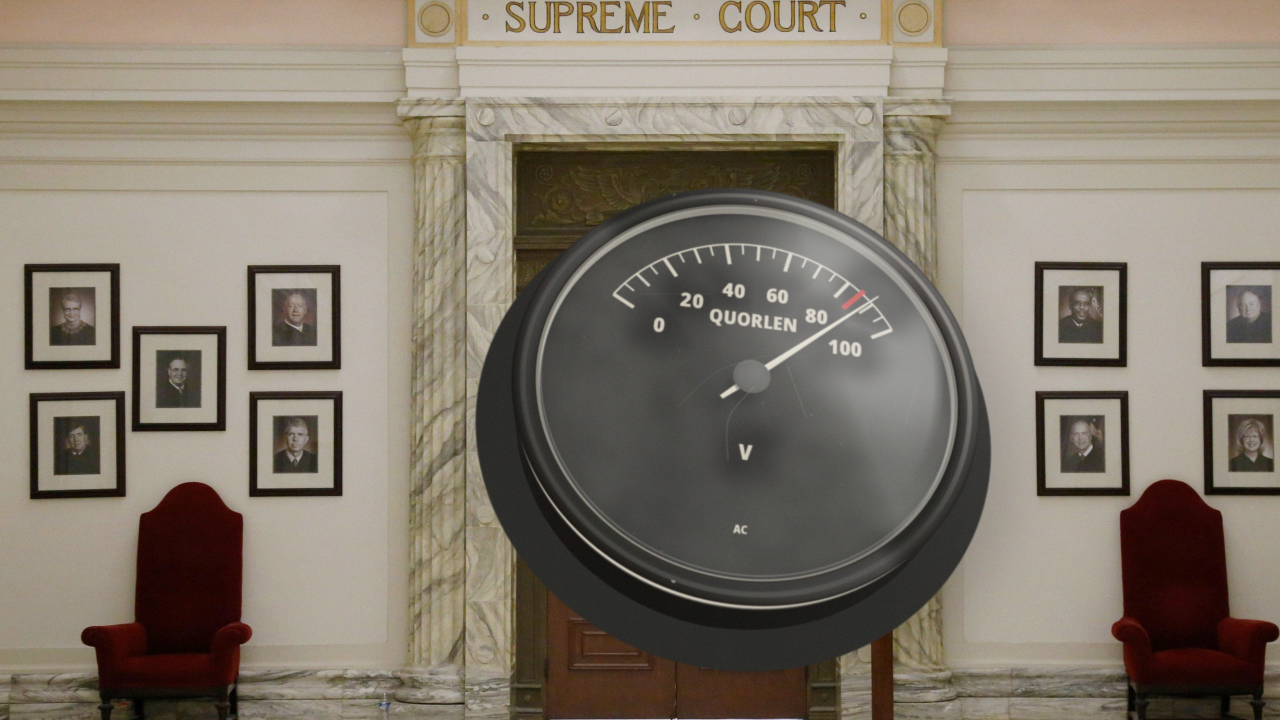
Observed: 90; V
